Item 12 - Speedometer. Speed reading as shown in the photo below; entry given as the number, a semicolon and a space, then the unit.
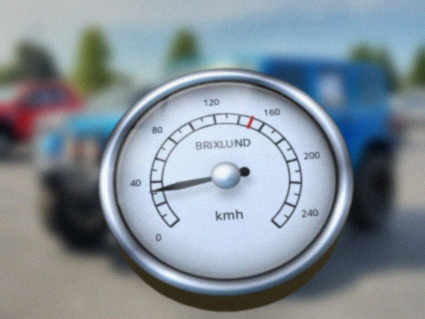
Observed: 30; km/h
